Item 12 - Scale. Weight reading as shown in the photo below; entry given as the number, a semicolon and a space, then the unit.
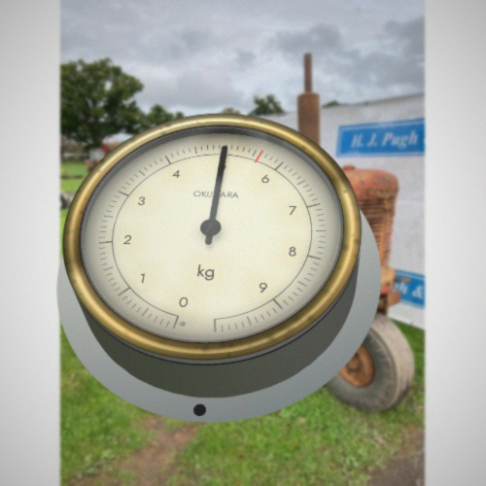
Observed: 5; kg
